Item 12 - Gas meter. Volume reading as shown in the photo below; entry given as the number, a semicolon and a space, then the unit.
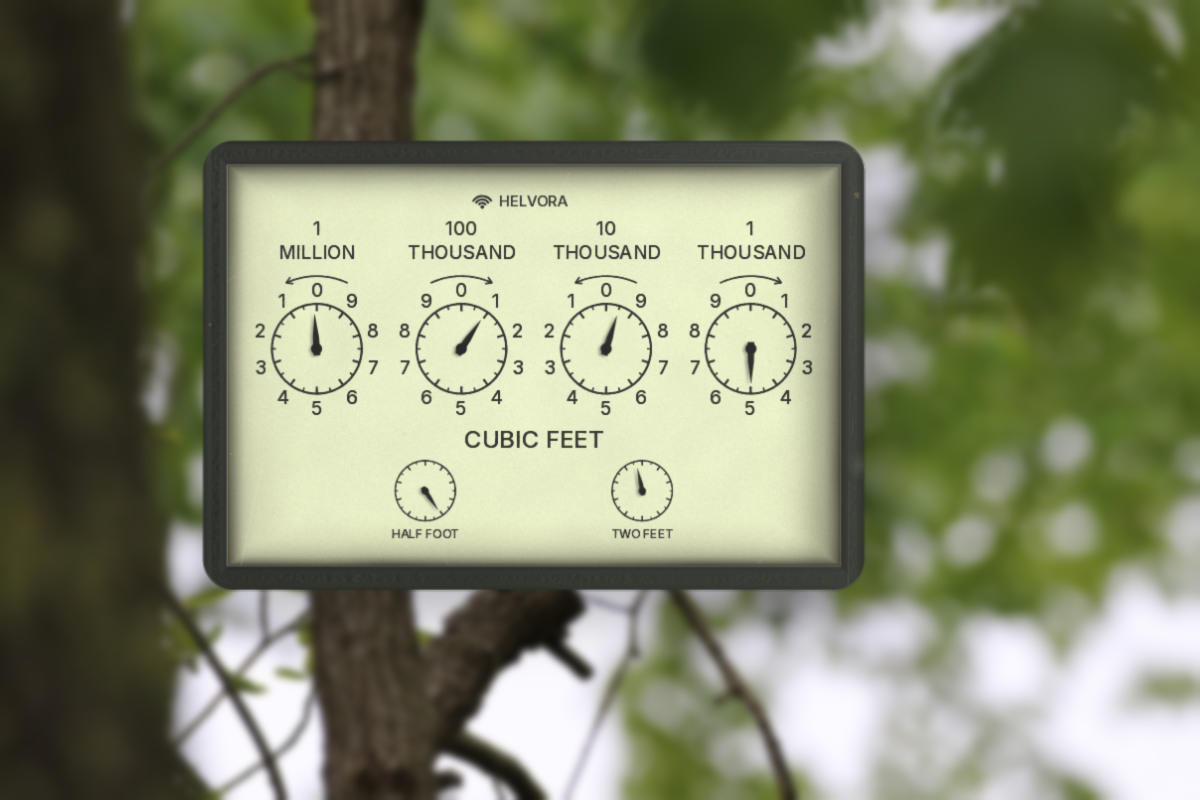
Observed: 9500; ft³
